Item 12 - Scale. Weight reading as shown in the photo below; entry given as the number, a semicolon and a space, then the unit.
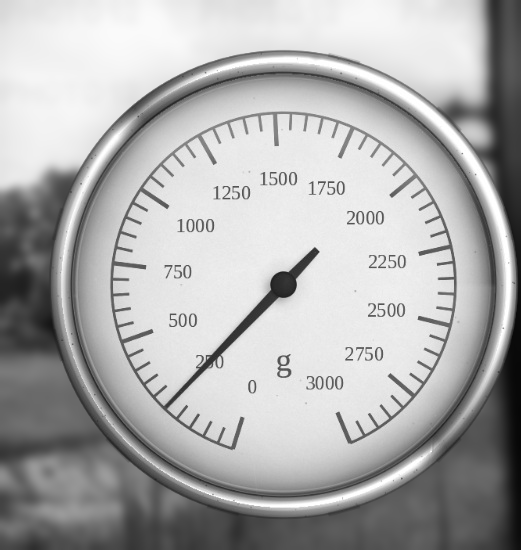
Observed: 250; g
